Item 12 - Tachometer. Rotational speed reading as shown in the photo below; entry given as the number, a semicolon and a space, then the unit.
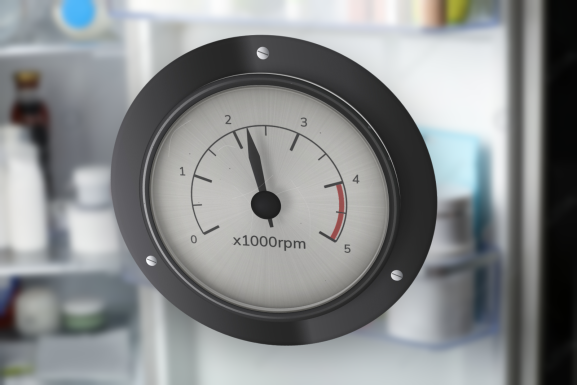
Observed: 2250; rpm
